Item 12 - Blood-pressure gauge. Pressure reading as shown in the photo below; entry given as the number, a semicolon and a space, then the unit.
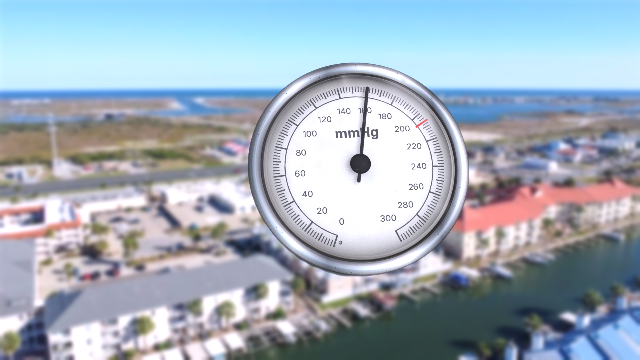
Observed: 160; mmHg
